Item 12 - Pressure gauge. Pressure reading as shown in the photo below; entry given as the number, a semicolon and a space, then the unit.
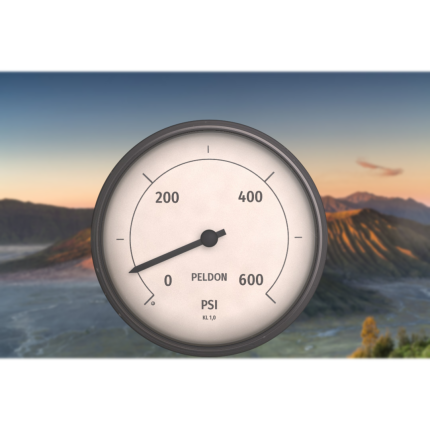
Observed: 50; psi
